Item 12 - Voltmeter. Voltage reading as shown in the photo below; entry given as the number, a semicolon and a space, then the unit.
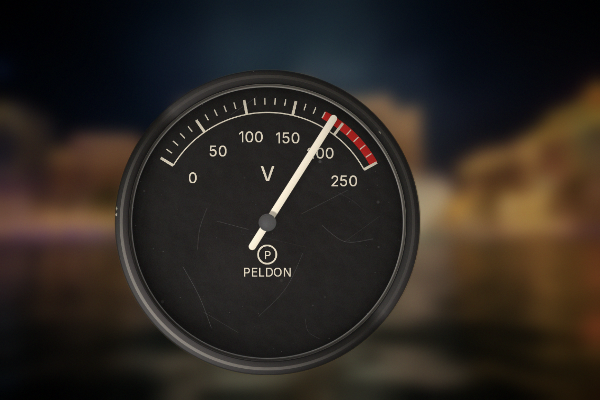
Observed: 190; V
